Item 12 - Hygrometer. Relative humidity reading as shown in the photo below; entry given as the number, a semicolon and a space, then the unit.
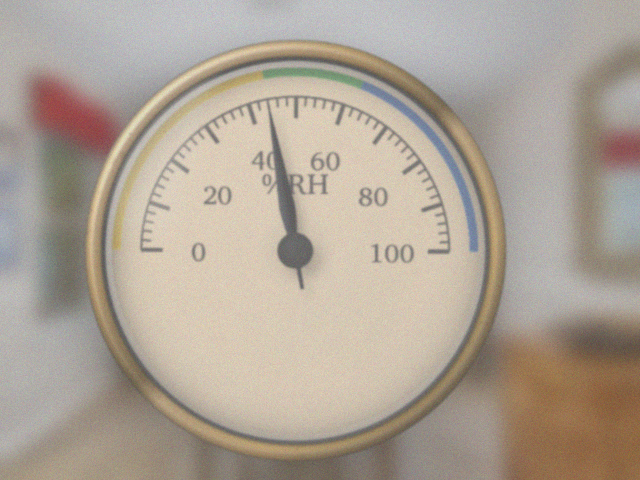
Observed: 44; %
